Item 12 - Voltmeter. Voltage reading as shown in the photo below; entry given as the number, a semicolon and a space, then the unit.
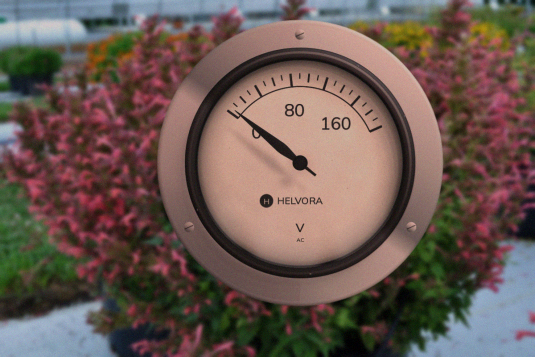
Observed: 5; V
